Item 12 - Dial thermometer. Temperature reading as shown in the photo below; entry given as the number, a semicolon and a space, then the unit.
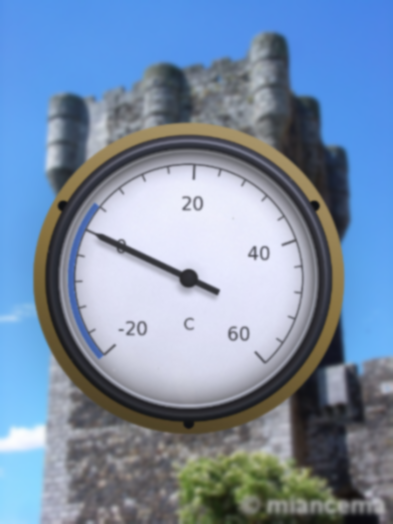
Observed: 0; °C
